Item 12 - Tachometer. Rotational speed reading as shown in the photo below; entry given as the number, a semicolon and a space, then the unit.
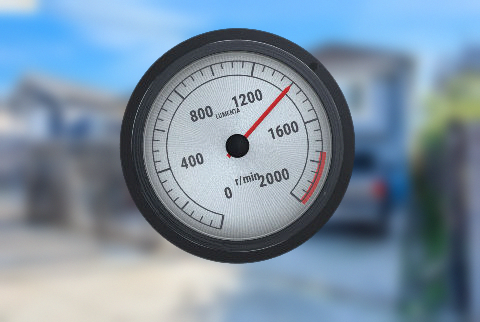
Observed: 1400; rpm
